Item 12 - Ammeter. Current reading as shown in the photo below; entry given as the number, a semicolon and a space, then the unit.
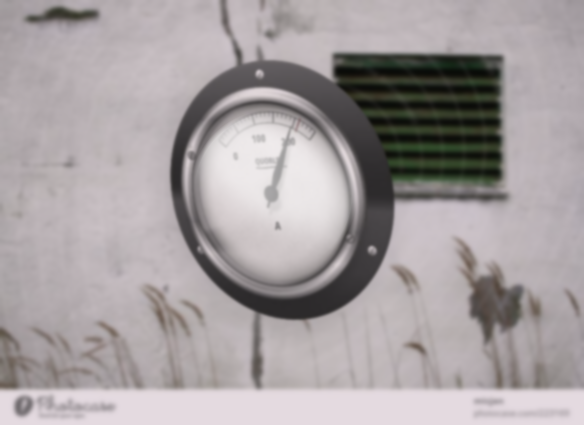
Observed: 200; A
